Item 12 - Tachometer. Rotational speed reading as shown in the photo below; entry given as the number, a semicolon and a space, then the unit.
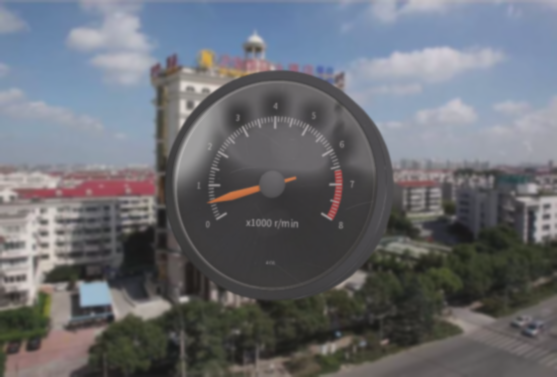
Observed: 500; rpm
